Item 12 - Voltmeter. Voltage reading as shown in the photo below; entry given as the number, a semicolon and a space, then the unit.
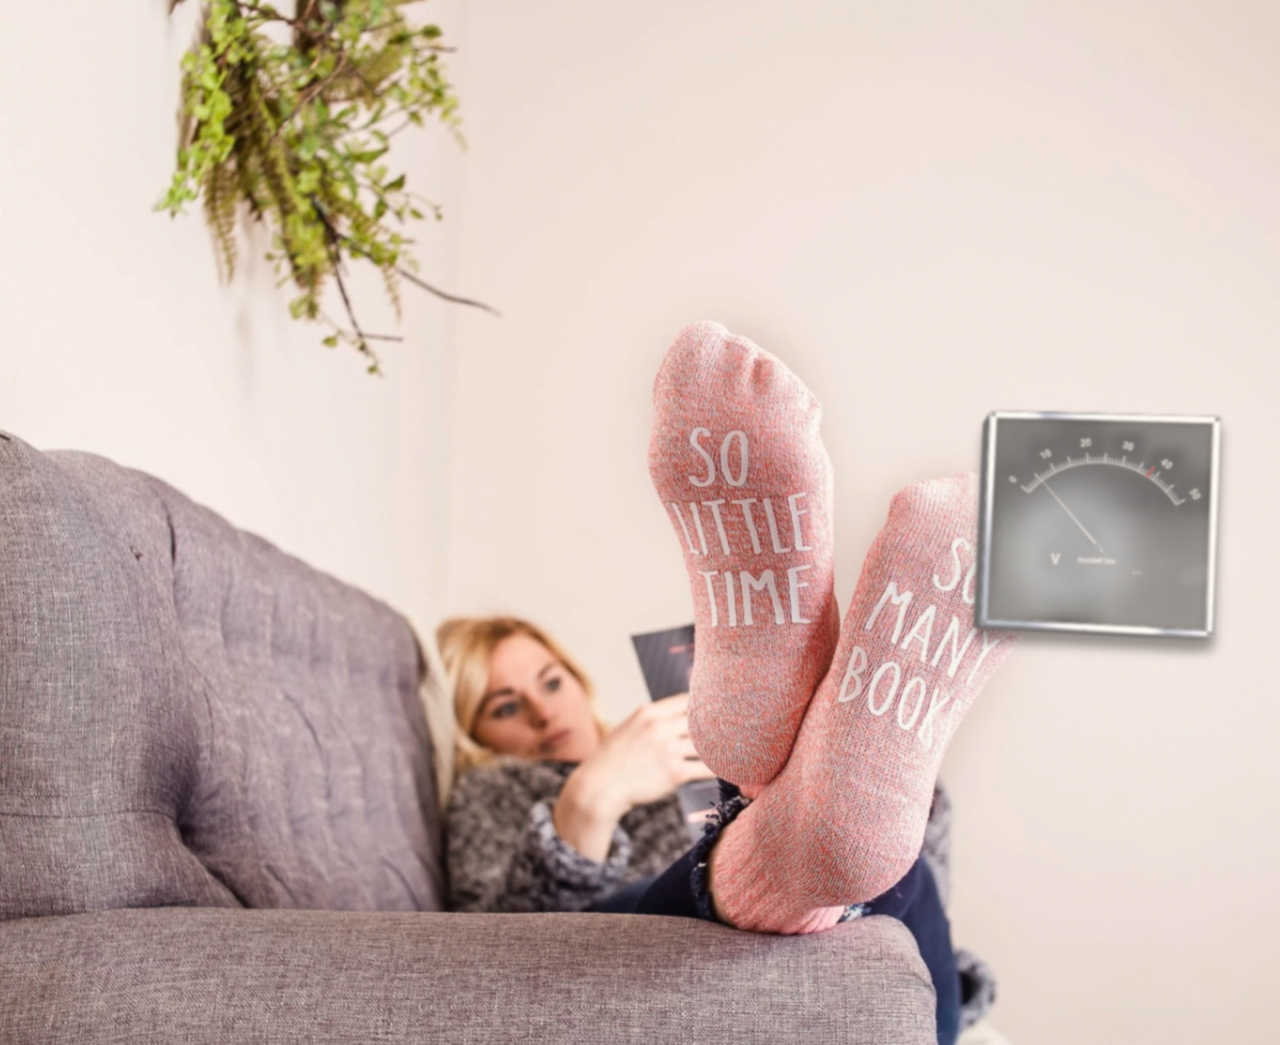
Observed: 5; V
